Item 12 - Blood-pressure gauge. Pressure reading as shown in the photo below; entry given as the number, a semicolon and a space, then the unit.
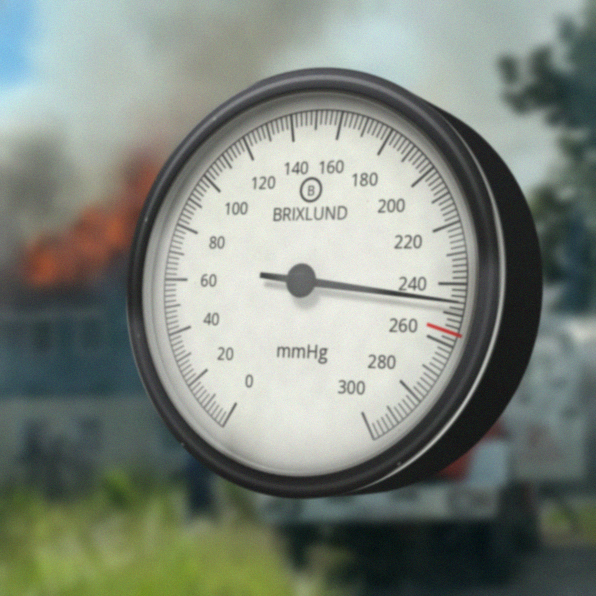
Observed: 246; mmHg
